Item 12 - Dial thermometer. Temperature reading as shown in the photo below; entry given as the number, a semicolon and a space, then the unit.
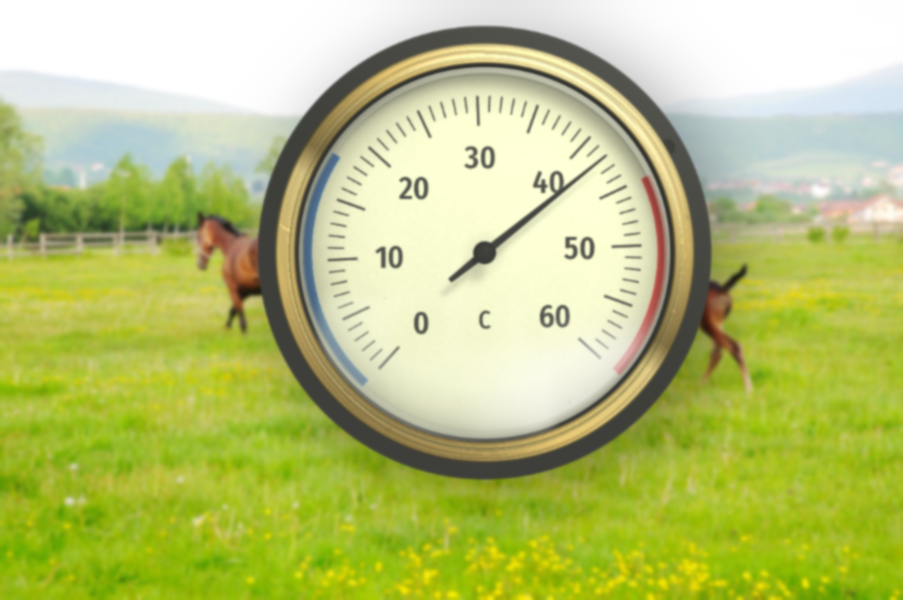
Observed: 42; °C
